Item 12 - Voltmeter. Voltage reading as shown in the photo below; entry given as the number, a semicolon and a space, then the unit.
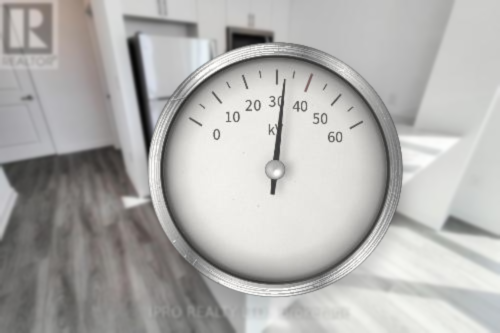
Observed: 32.5; kV
